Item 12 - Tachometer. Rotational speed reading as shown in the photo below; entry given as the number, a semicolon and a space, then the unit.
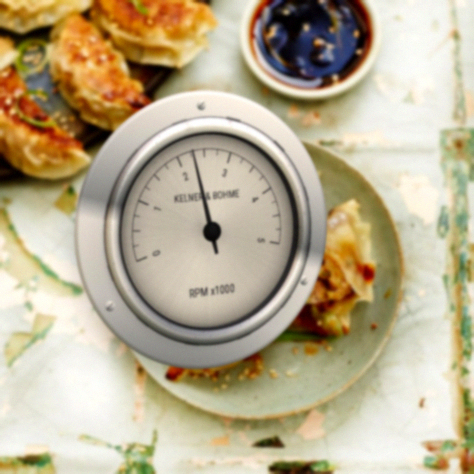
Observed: 2250; rpm
